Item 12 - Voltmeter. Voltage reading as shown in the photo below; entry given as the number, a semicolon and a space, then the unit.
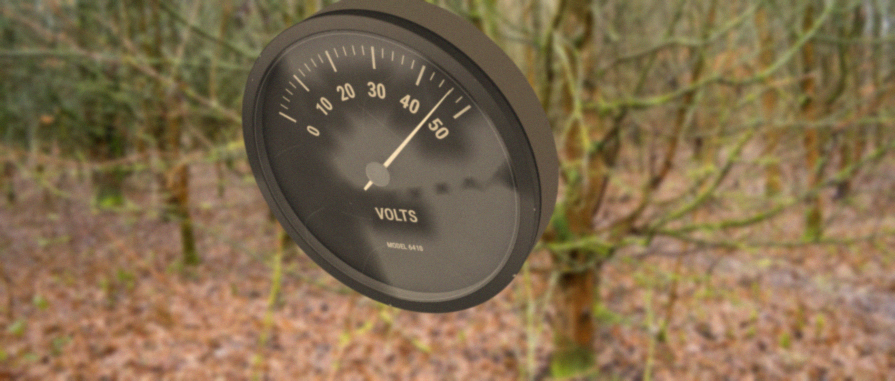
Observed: 46; V
